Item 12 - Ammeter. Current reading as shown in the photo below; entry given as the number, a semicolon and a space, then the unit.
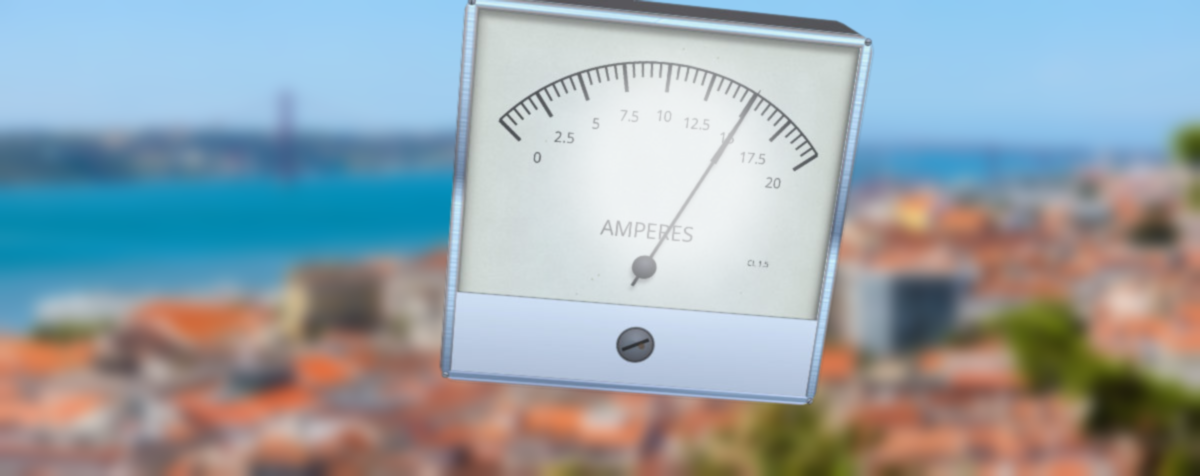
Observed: 15; A
